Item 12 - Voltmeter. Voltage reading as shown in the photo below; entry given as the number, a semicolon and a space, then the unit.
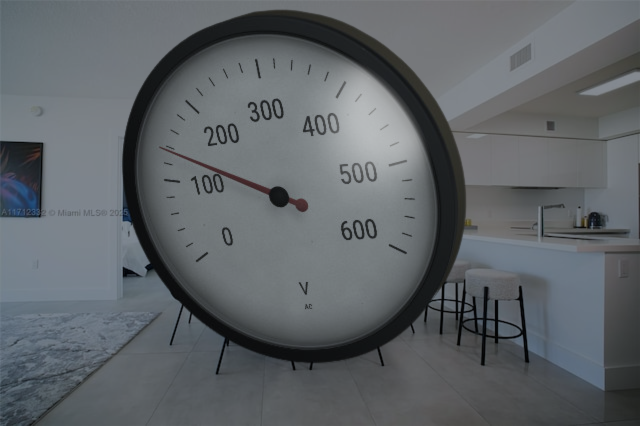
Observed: 140; V
